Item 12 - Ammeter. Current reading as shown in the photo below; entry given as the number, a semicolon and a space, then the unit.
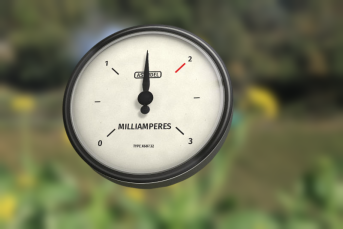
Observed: 1.5; mA
